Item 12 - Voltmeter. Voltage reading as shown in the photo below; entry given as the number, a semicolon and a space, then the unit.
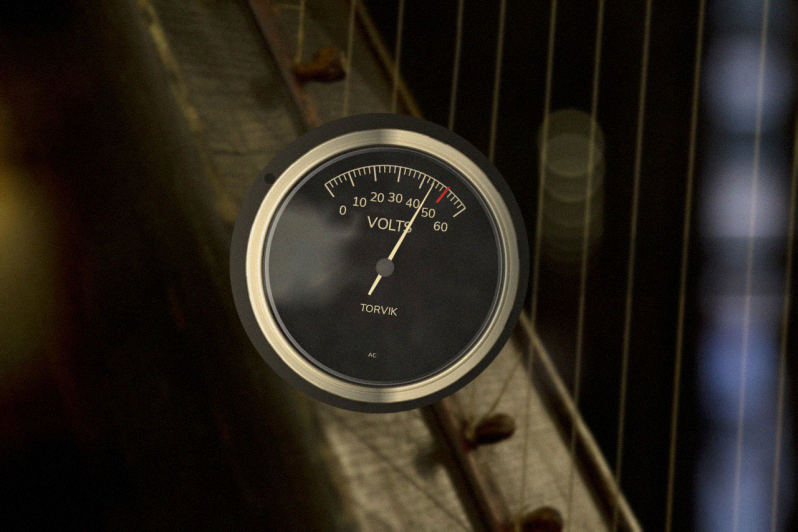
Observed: 44; V
